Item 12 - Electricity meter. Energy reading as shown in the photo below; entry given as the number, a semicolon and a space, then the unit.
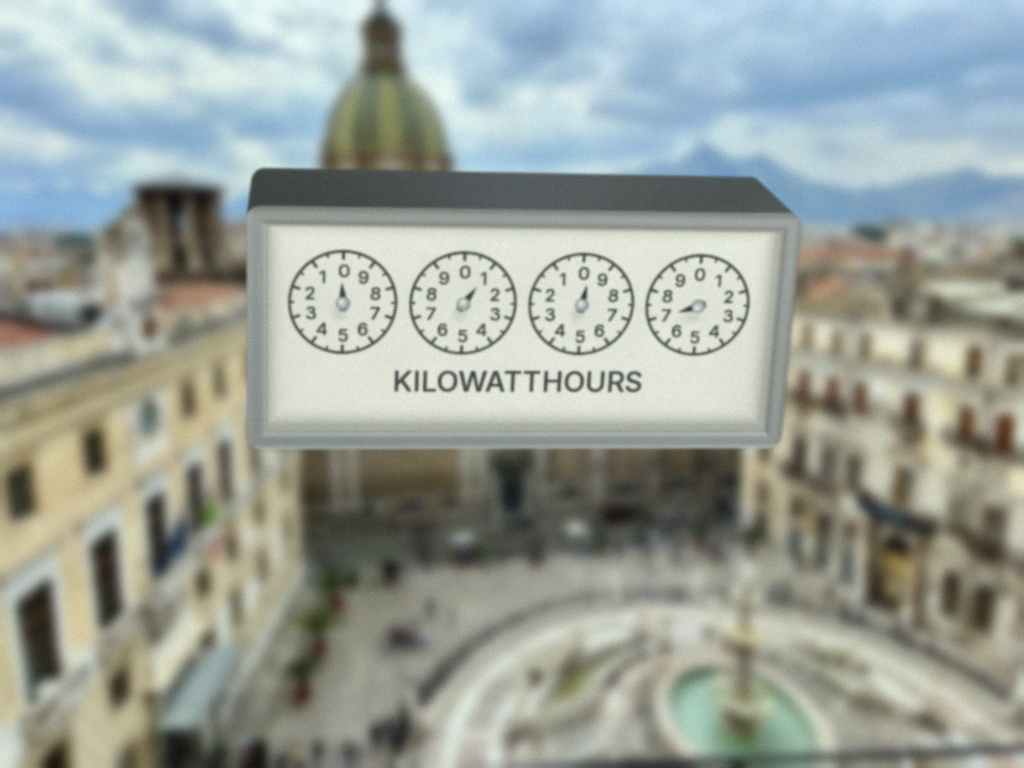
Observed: 97; kWh
